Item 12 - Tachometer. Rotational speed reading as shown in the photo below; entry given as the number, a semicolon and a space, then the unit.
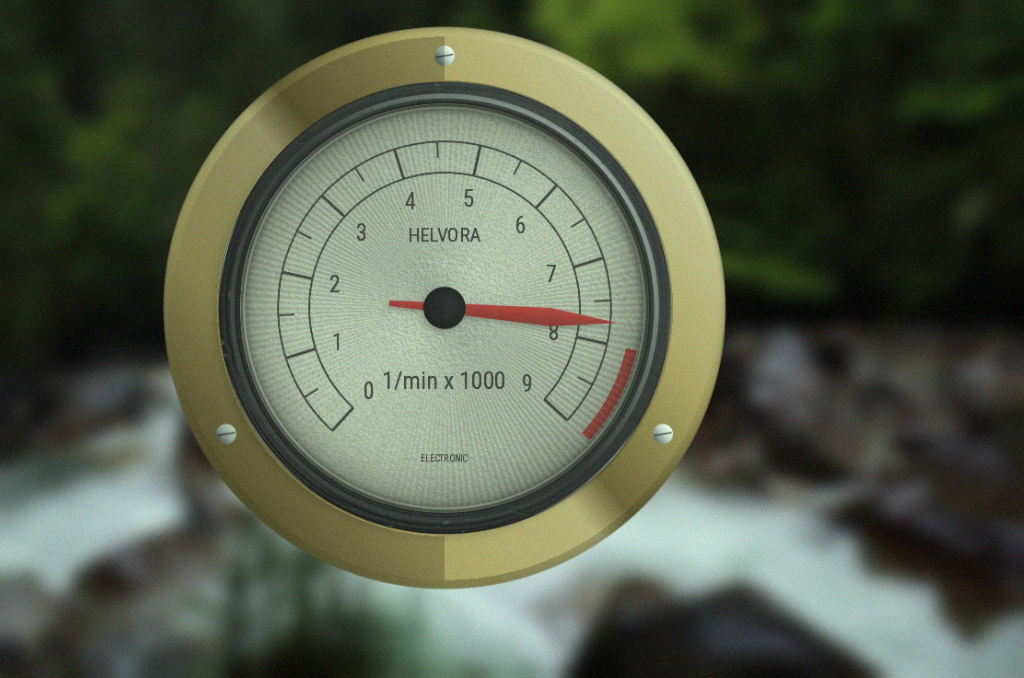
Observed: 7750; rpm
